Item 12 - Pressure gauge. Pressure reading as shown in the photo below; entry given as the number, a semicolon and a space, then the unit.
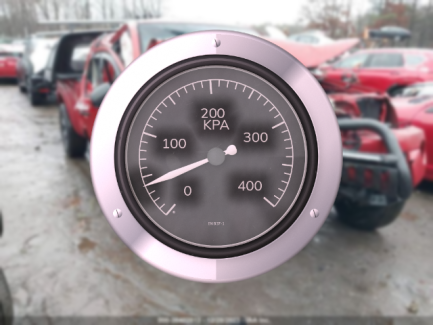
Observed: 40; kPa
